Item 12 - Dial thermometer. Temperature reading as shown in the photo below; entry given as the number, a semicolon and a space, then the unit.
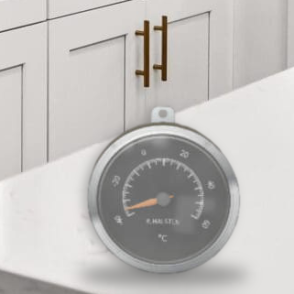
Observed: -35; °C
